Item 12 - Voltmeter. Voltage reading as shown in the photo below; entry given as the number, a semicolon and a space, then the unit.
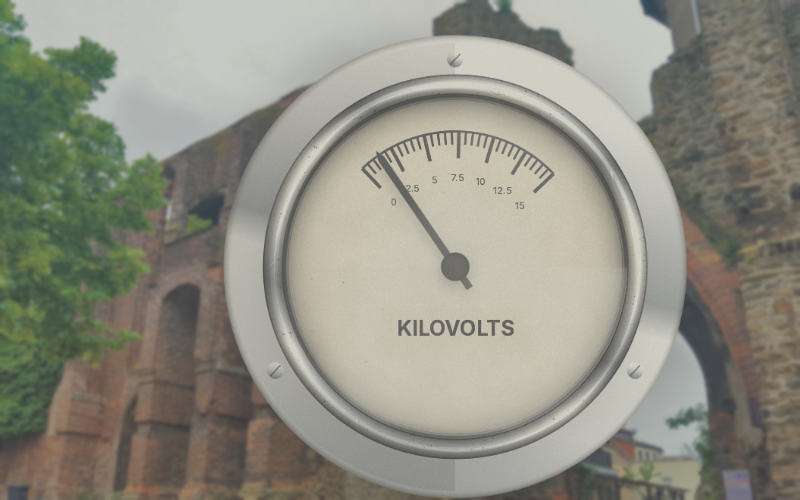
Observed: 1.5; kV
